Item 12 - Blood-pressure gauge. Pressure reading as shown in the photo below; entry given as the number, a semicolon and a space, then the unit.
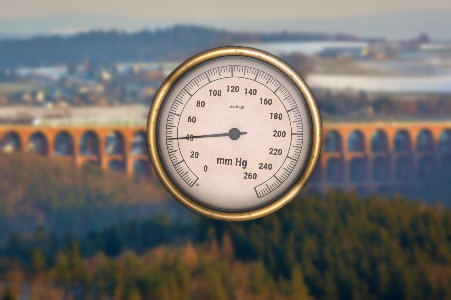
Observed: 40; mmHg
